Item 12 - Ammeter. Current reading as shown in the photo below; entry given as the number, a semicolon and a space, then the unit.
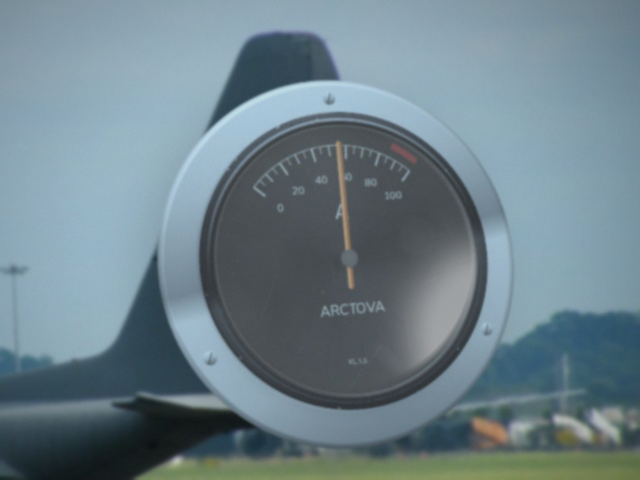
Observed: 55; A
